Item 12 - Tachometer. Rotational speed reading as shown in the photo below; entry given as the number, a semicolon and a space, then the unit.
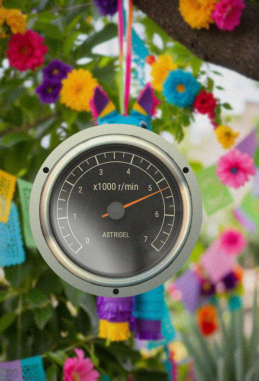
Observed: 5250; rpm
